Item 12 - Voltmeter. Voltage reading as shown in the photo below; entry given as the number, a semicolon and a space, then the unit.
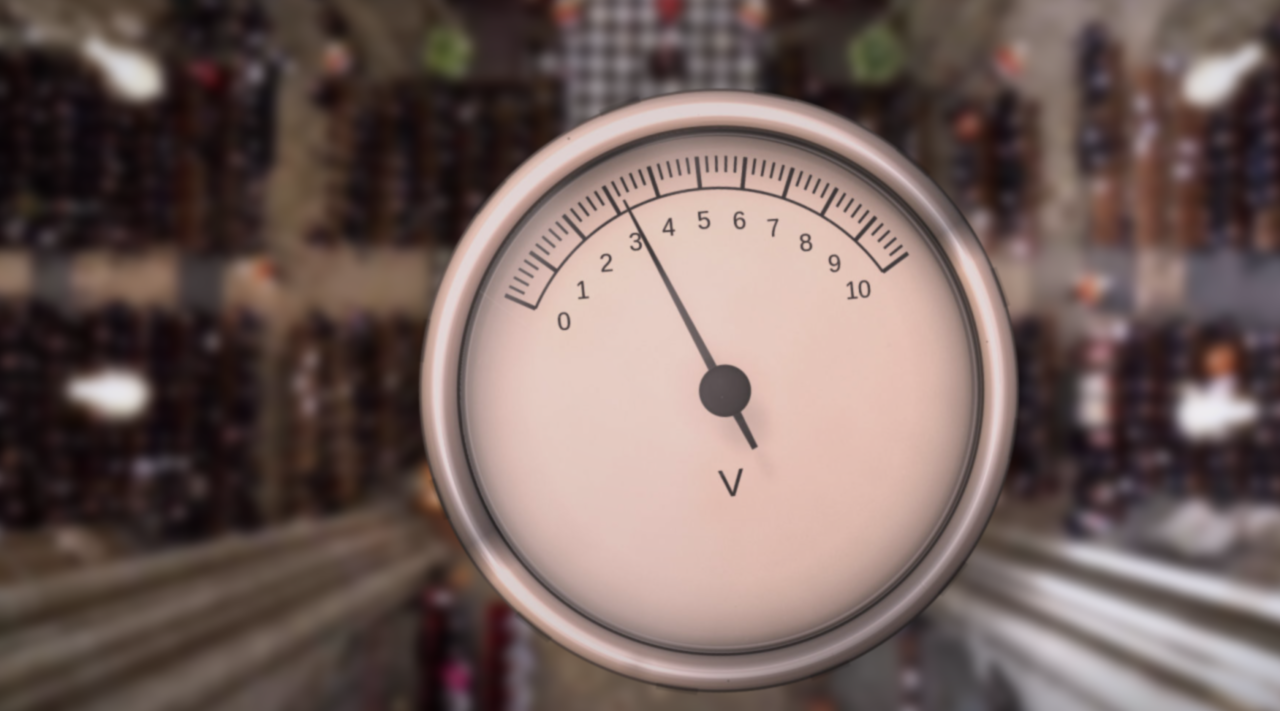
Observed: 3.2; V
